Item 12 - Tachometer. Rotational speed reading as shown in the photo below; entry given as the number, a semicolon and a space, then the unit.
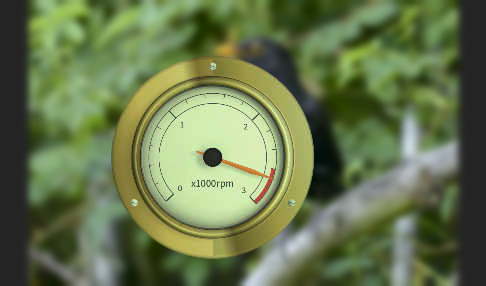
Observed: 2700; rpm
